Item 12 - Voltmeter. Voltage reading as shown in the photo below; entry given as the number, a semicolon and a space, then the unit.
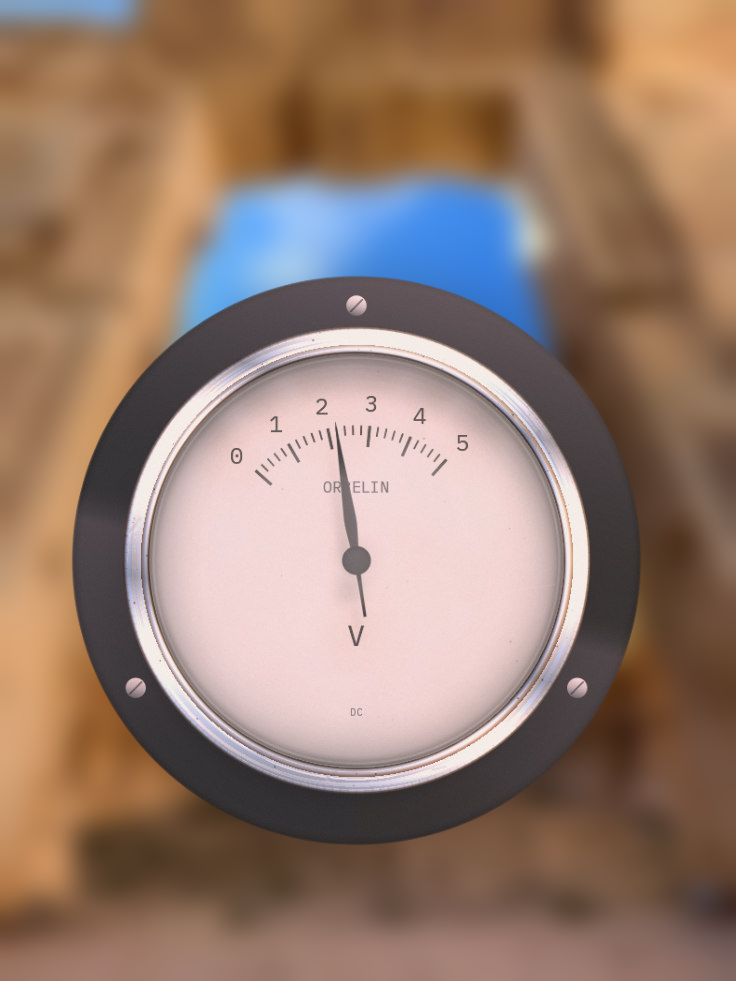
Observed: 2.2; V
